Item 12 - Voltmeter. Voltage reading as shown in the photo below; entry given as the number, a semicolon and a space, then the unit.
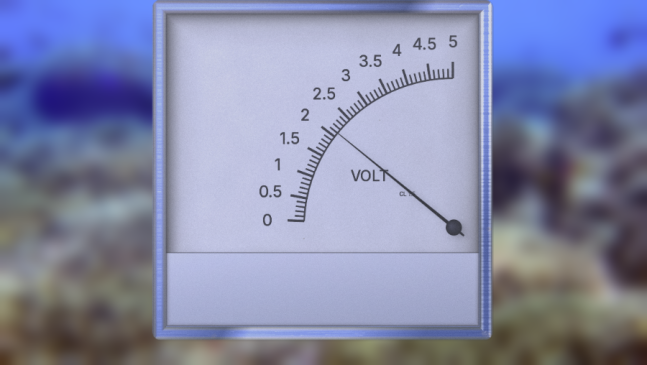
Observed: 2.1; V
